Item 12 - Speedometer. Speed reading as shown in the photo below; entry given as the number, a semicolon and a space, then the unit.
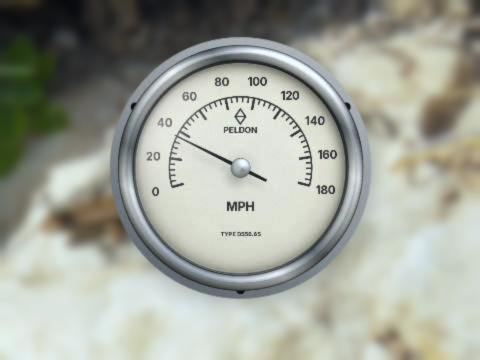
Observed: 36; mph
